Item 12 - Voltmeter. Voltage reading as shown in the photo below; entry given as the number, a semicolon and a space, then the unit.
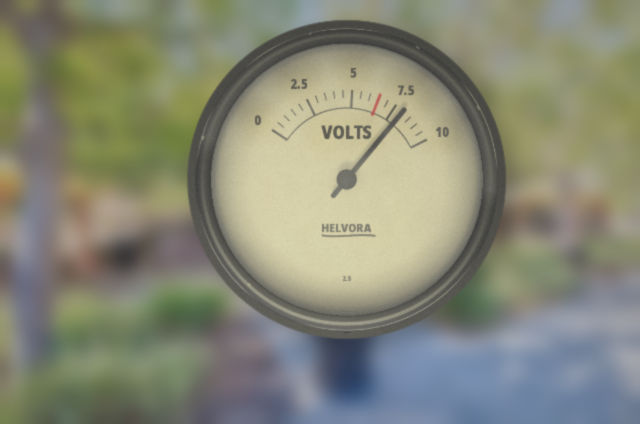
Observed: 8; V
